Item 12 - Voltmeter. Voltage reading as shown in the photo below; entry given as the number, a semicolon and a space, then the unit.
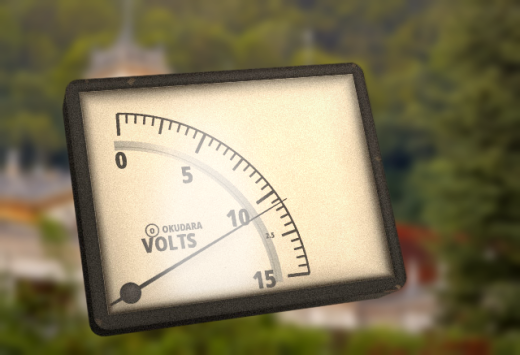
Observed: 10.75; V
